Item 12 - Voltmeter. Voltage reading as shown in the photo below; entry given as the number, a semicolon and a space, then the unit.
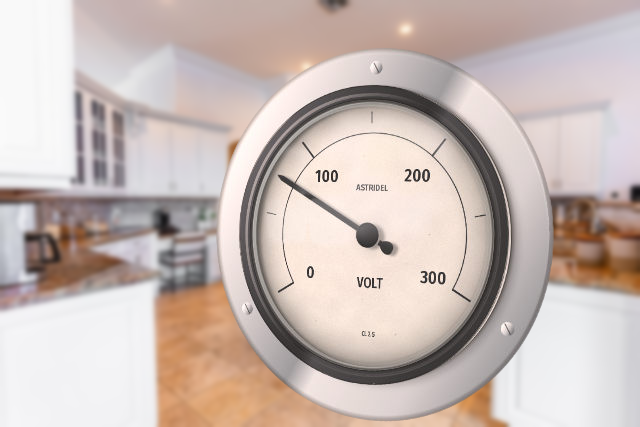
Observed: 75; V
